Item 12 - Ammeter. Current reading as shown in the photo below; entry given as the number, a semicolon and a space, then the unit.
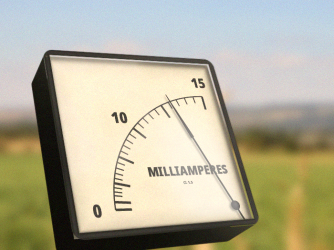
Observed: 13; mA
